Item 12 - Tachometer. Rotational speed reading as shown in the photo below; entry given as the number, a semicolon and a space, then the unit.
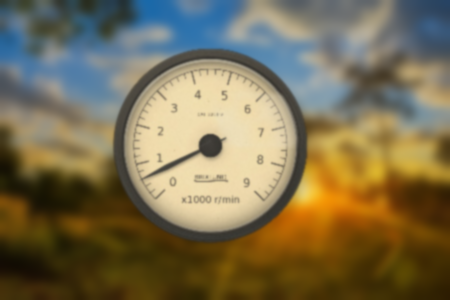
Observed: 600; rpm
